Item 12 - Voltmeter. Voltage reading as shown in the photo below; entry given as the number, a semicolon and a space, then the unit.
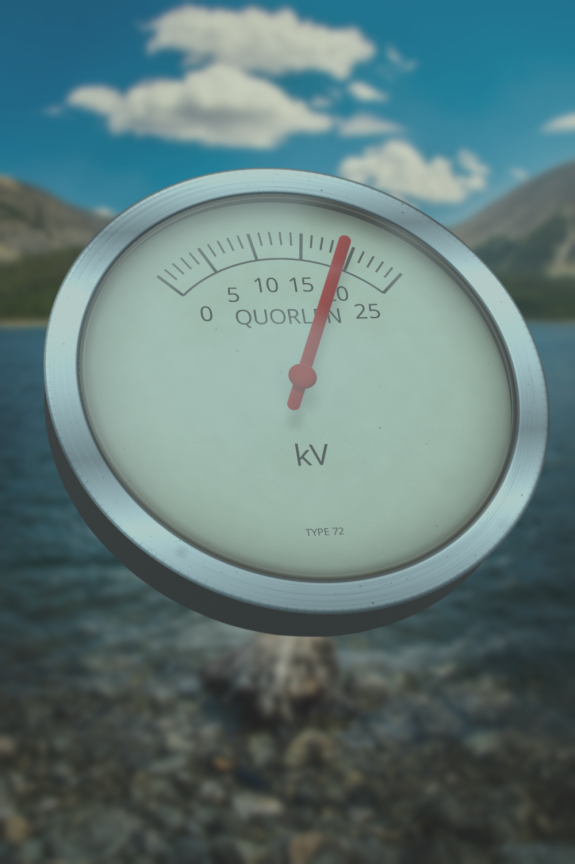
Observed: 19; kV
